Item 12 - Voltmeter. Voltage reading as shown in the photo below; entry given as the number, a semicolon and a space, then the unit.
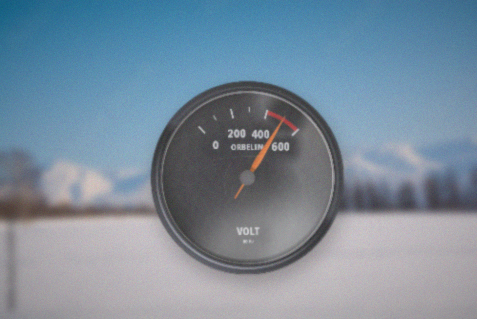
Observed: 500; V
